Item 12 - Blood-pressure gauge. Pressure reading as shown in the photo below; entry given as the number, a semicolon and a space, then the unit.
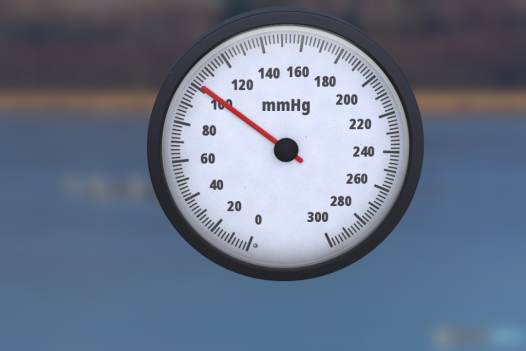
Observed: 102; mmHg
